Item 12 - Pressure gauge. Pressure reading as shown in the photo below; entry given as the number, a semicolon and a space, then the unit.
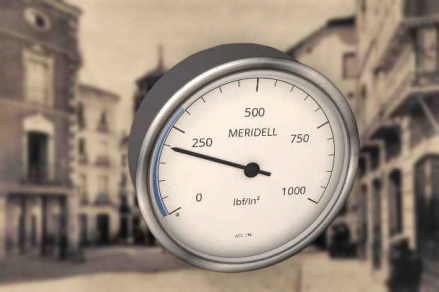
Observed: 200; psi
